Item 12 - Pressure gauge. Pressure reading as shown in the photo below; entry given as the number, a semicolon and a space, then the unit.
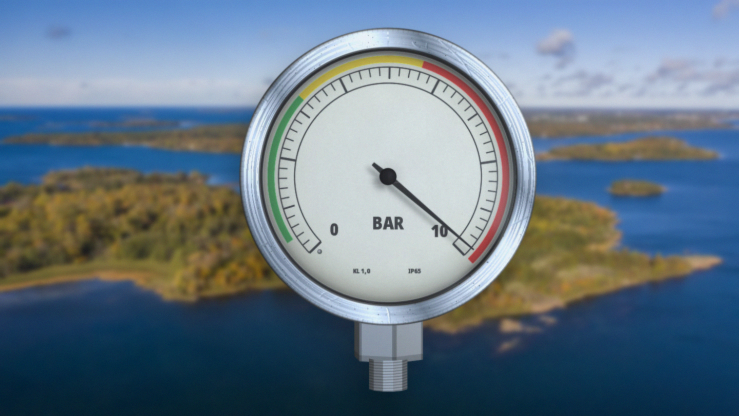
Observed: 9.8; bar
